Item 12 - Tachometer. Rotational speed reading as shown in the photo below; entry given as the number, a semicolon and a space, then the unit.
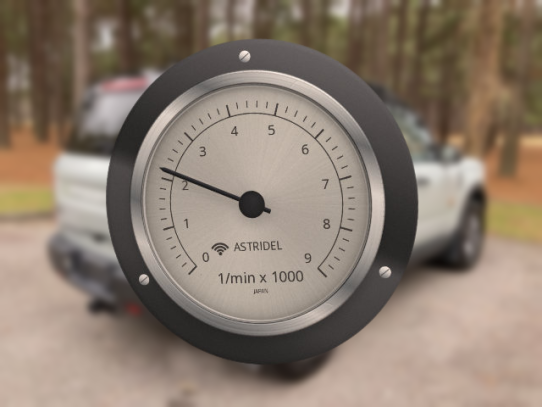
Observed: 2200; rpm
